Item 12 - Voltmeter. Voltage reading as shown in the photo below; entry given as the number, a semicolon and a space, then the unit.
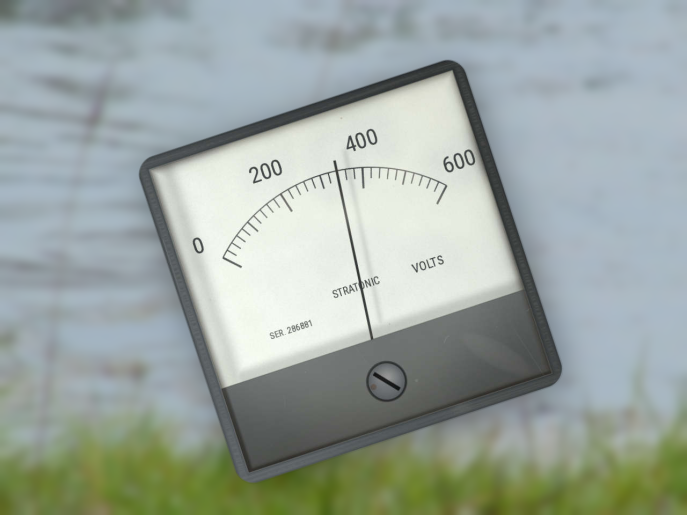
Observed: 340; V
